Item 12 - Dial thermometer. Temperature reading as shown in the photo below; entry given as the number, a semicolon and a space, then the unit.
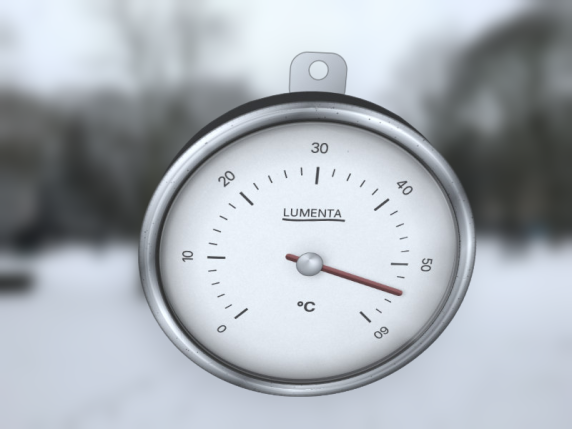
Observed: 54; °C
